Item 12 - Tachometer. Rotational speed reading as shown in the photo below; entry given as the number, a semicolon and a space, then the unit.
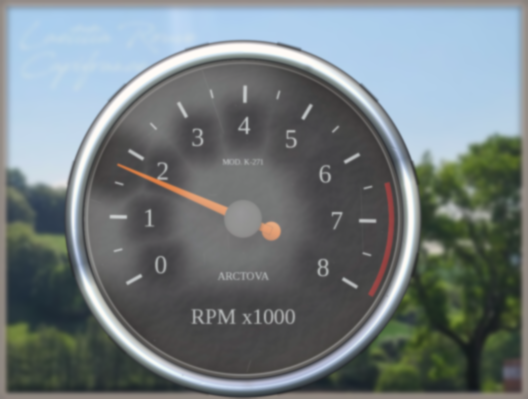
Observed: 1750; rpm
